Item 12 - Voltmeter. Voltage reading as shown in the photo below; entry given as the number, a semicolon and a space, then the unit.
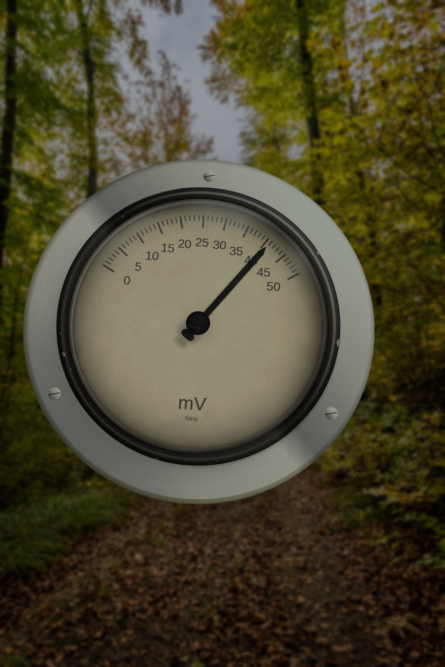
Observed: 41; mV
